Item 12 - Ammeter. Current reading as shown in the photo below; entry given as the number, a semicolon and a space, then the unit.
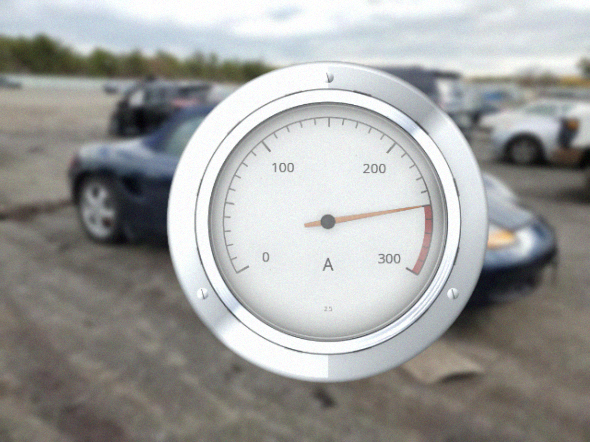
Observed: 250; A
